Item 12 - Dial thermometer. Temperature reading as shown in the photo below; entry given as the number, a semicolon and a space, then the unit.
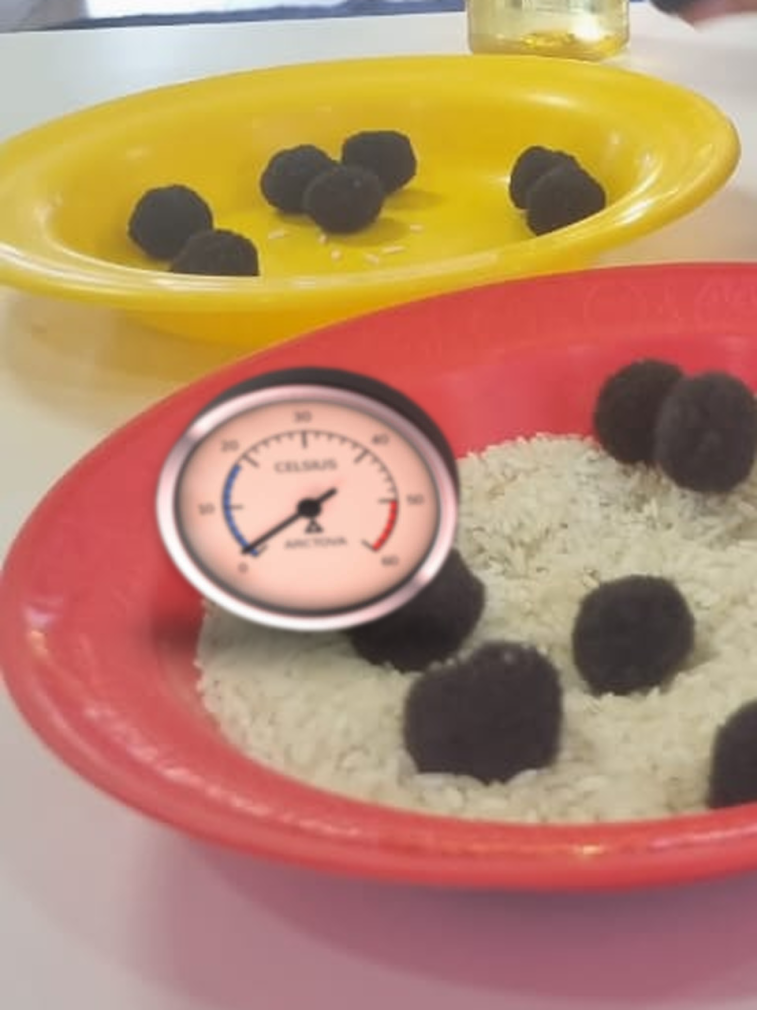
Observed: 2; °C
